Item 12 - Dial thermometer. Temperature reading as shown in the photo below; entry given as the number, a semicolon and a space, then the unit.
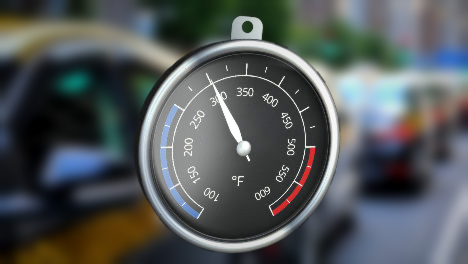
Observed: 300; °F
